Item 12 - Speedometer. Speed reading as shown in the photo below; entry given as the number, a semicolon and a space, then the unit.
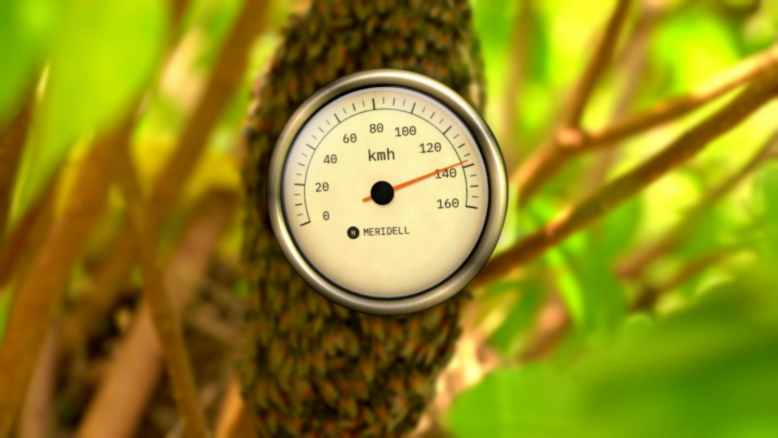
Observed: 137.5; km/h
